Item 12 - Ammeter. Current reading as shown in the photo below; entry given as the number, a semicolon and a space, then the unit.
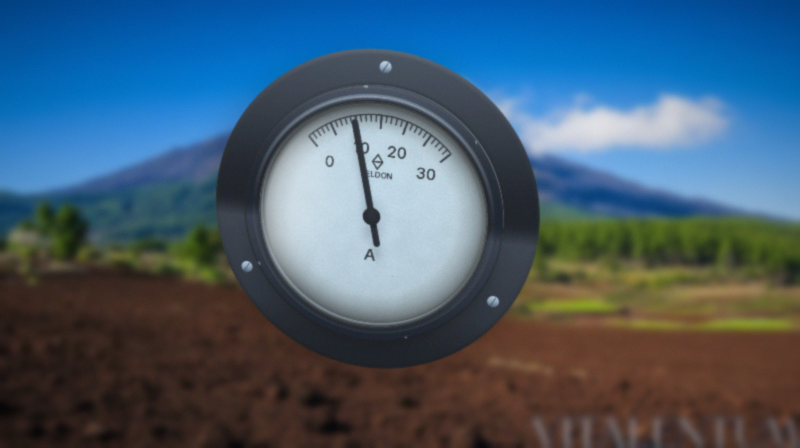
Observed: 10; A
